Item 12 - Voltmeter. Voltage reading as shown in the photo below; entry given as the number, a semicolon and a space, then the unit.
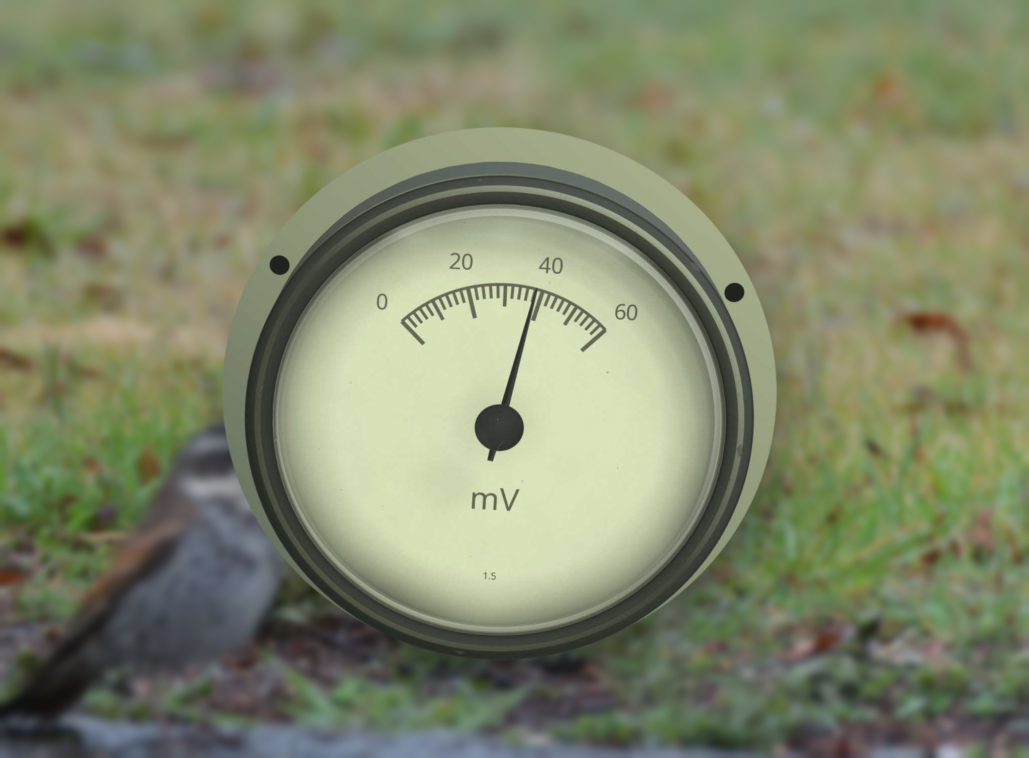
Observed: 38; mV
